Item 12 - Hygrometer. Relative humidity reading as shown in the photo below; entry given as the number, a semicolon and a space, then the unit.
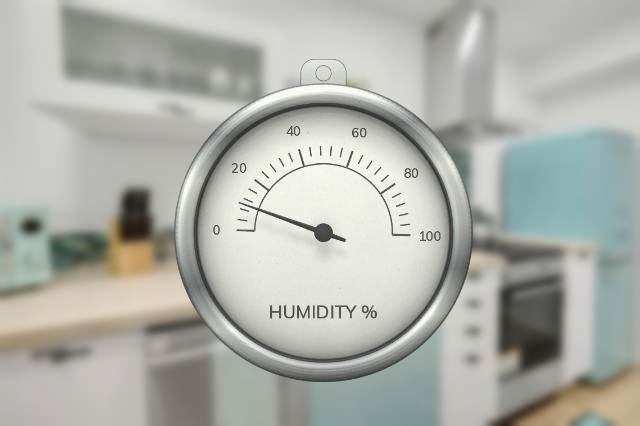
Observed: 10; %
